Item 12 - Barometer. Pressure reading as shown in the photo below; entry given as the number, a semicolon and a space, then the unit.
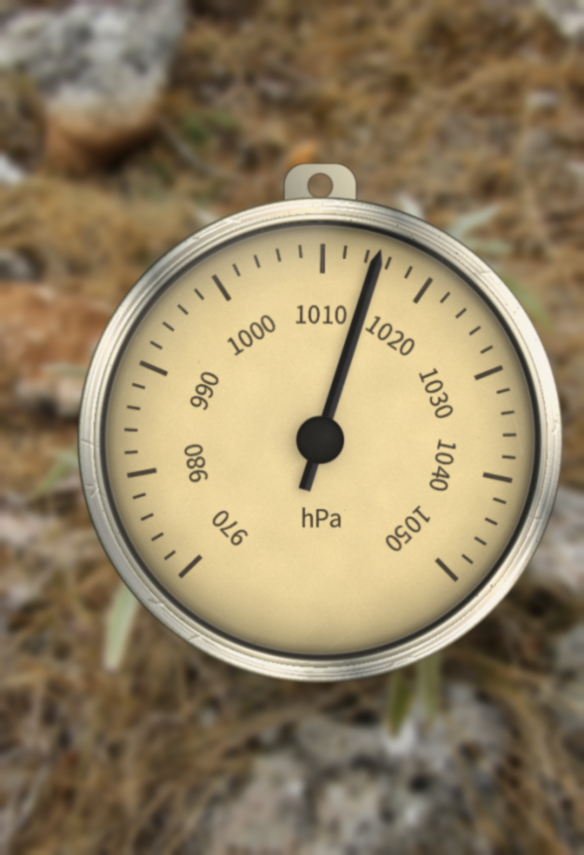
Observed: 1015; hPa
